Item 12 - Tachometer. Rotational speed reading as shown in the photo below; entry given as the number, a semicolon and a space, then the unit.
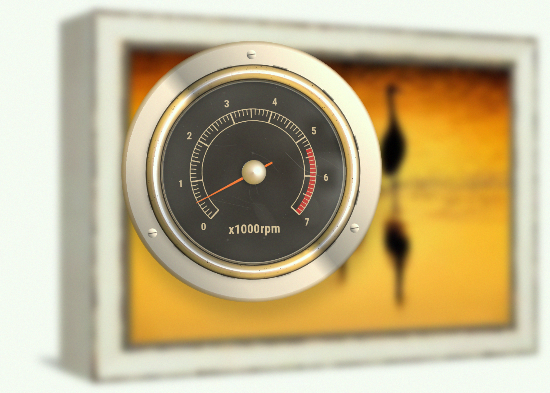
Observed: 500; rpm
